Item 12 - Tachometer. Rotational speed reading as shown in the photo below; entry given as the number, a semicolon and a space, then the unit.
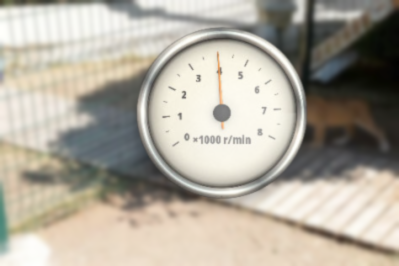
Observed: 4000; rpm
